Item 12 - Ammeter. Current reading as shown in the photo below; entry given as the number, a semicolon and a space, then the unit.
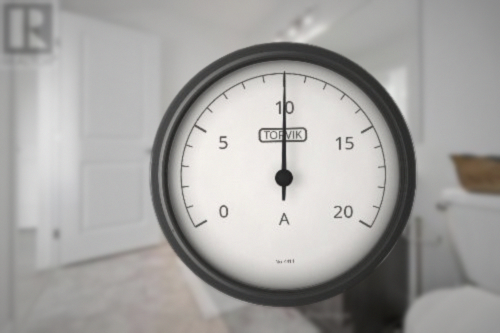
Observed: 10; A
